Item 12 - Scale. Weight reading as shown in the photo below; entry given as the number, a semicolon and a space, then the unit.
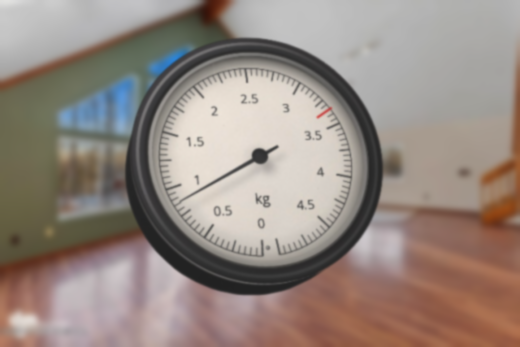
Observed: 0.85; kg
